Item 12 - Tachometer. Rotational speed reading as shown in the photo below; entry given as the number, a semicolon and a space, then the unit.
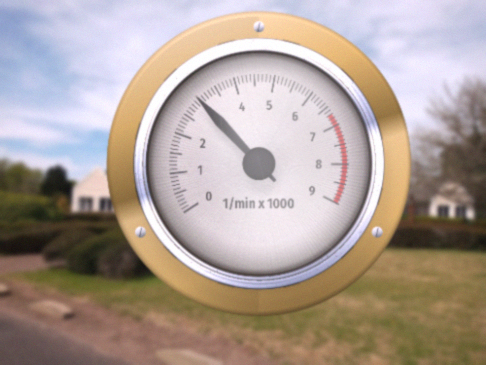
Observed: 3000; rpm
